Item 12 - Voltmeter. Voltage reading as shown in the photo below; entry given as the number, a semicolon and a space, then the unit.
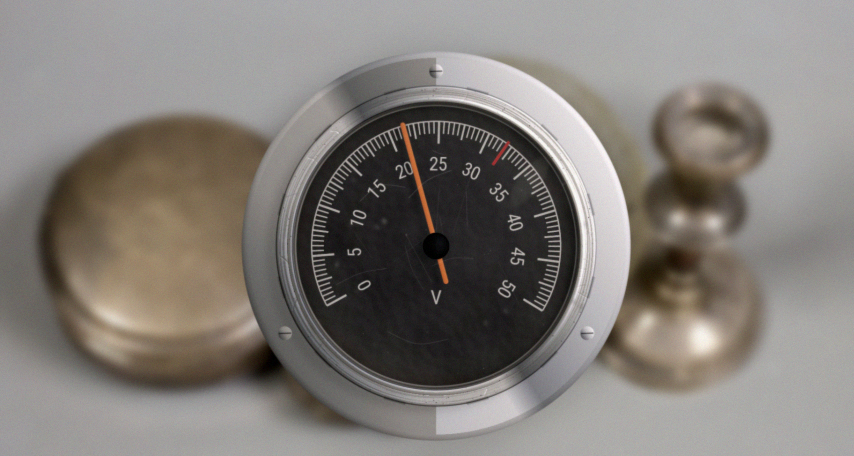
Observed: 21.5; V
